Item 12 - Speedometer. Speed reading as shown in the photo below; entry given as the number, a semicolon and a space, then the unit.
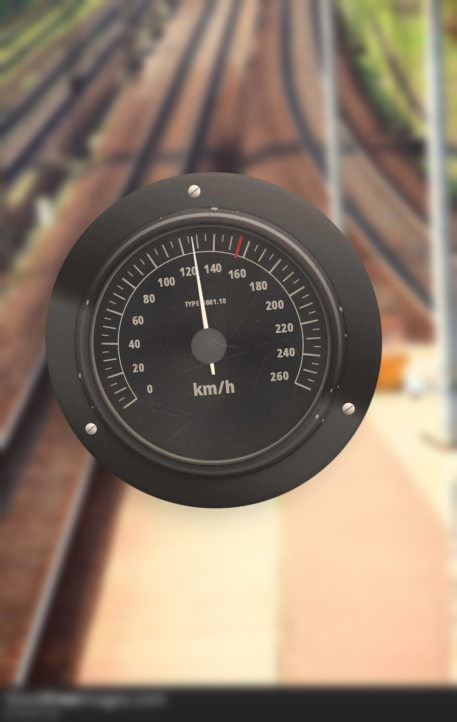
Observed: 127.5; km/h
